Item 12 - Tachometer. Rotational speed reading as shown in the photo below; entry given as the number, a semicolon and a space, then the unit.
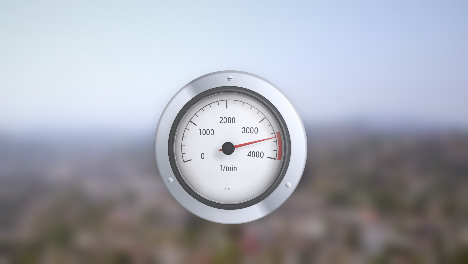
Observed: 3500; rpm
